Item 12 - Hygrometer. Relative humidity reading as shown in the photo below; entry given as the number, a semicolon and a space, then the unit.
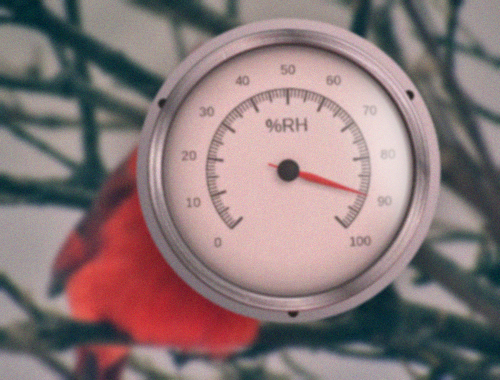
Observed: 90; %
